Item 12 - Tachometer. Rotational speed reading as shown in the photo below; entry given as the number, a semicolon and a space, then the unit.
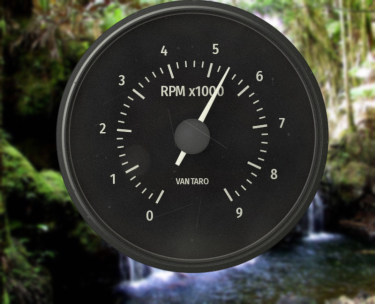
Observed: 5400; rpm
